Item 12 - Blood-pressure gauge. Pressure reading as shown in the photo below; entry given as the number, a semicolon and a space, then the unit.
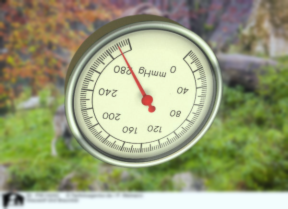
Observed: 290; mmHg
